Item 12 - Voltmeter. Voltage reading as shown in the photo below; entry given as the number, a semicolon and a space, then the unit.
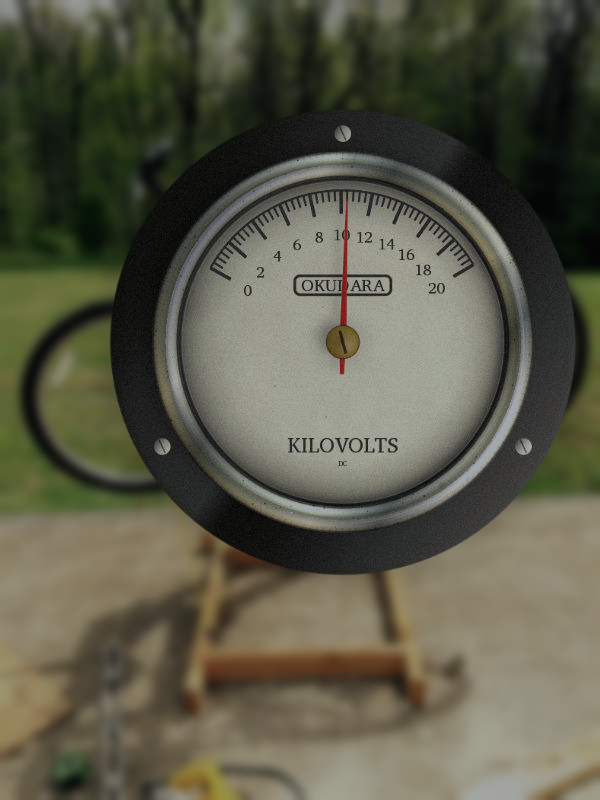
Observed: 10.4; kV
